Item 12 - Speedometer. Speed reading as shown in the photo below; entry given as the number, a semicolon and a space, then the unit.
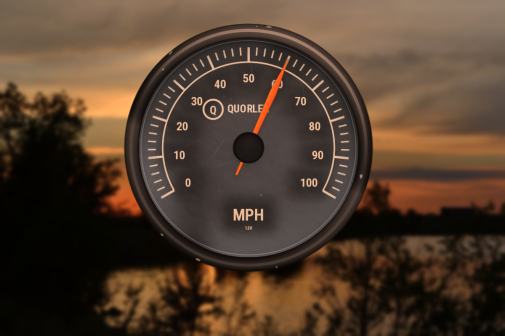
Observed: 60; mph
